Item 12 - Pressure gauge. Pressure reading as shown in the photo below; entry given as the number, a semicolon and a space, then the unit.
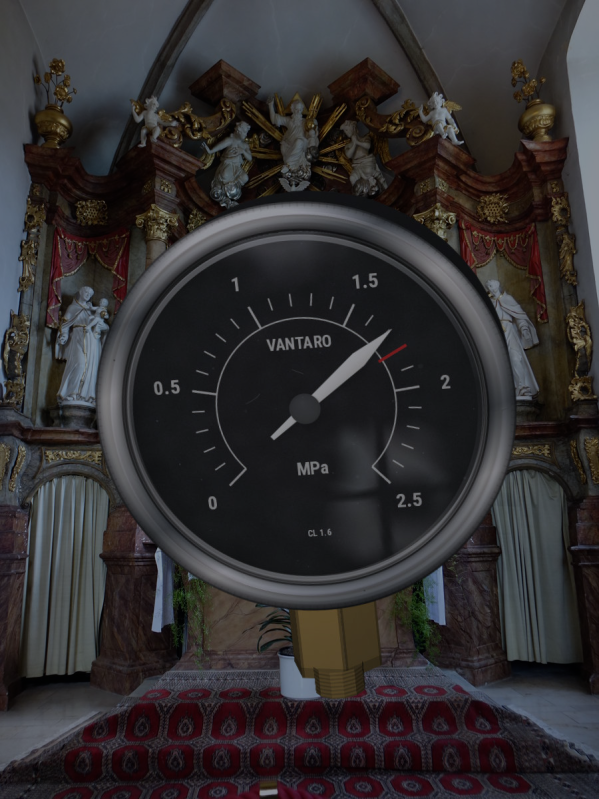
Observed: 1.7; MPa
